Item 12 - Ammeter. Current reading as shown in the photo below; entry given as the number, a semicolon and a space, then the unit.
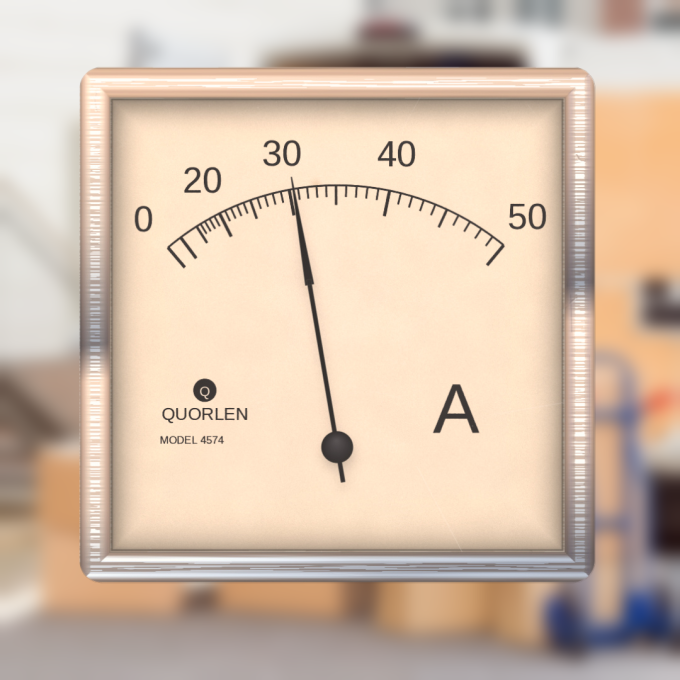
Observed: 30.5; A
